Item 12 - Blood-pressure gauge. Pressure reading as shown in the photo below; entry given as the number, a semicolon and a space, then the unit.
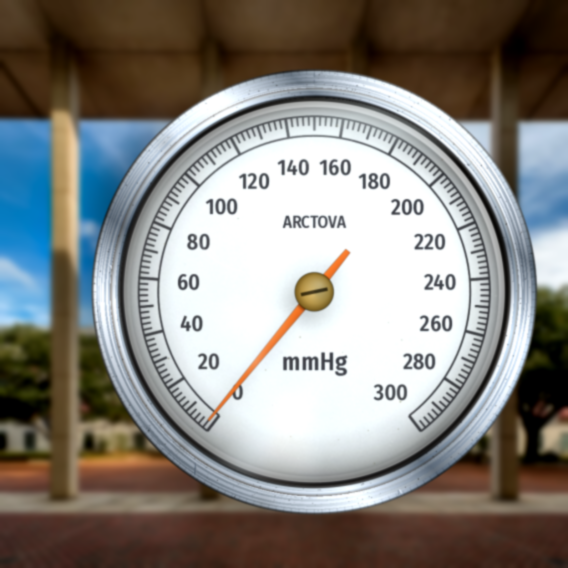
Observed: 2; mmHg
